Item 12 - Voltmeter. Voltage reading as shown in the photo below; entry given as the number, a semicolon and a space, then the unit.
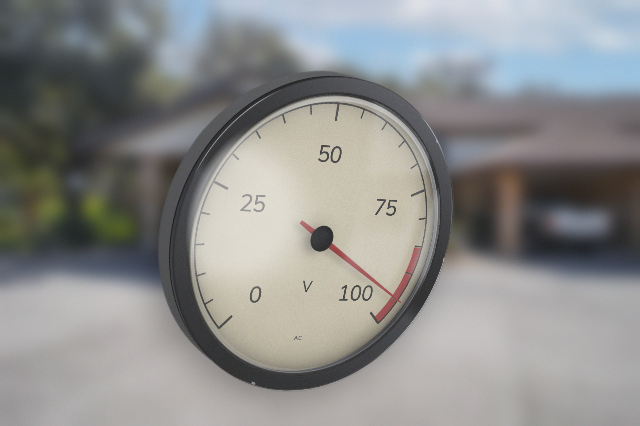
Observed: 95; V
